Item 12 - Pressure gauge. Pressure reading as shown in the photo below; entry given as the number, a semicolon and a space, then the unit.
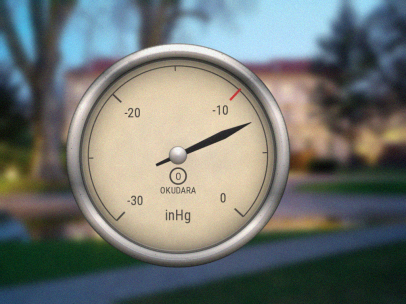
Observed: -7.5; inHg
